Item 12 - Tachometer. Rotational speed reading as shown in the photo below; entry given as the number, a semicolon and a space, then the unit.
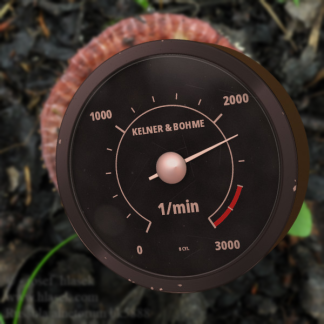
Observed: 2200; rpm
